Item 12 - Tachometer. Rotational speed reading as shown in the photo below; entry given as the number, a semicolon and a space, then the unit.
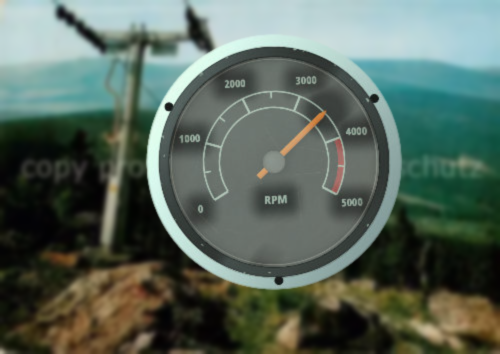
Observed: 3500; rpm
